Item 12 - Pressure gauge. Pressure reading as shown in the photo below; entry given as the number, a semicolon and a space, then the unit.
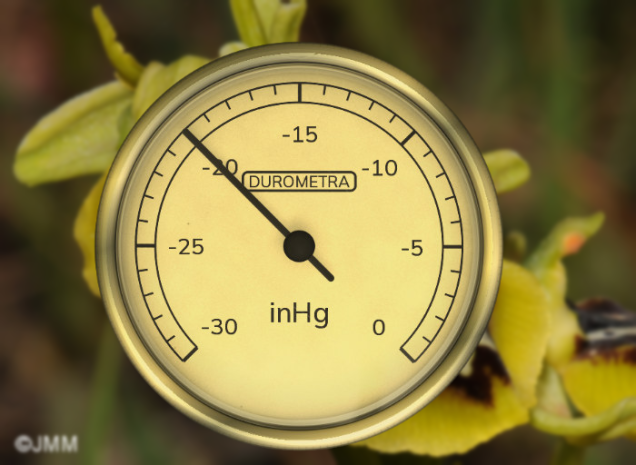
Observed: -20; inHg
